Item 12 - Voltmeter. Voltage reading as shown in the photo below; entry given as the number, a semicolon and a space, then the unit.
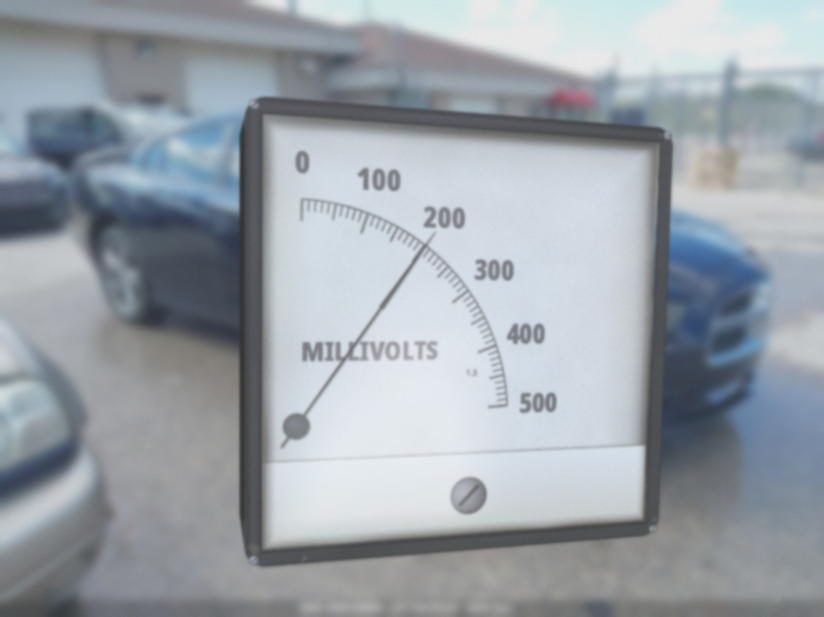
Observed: 200; mV
